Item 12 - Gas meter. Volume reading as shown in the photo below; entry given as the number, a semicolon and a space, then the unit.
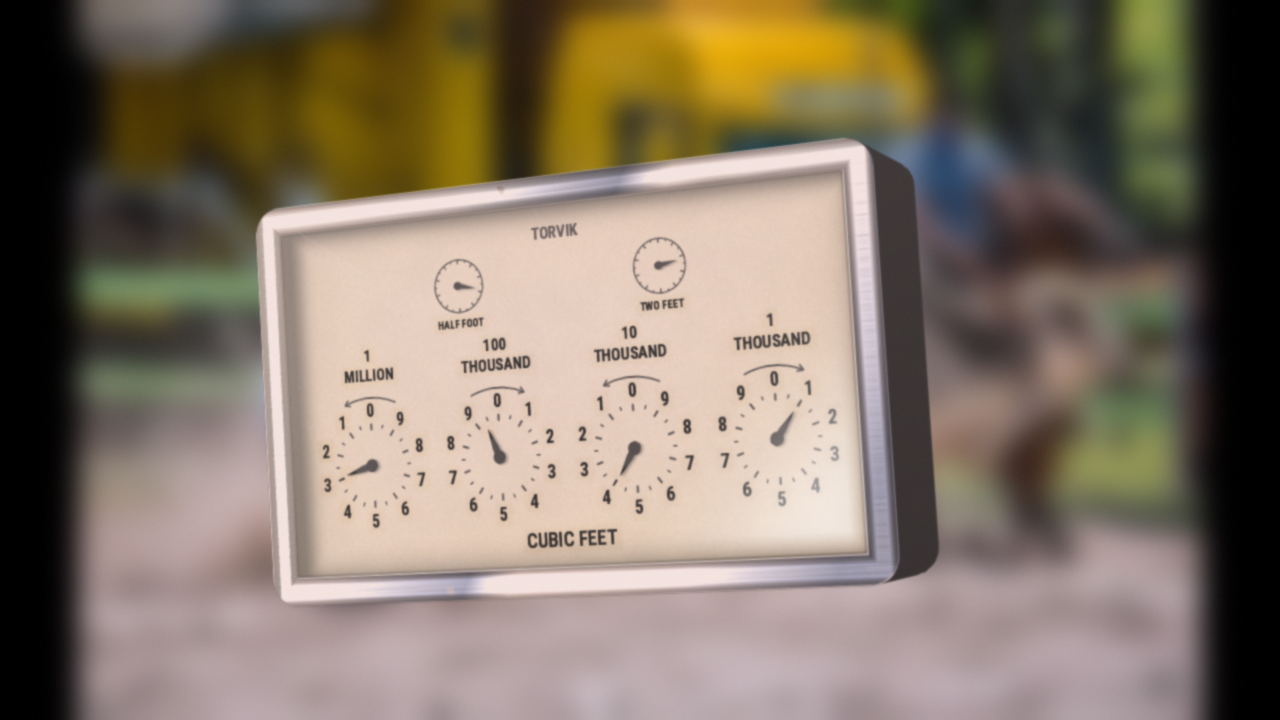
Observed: 294100; ft³
